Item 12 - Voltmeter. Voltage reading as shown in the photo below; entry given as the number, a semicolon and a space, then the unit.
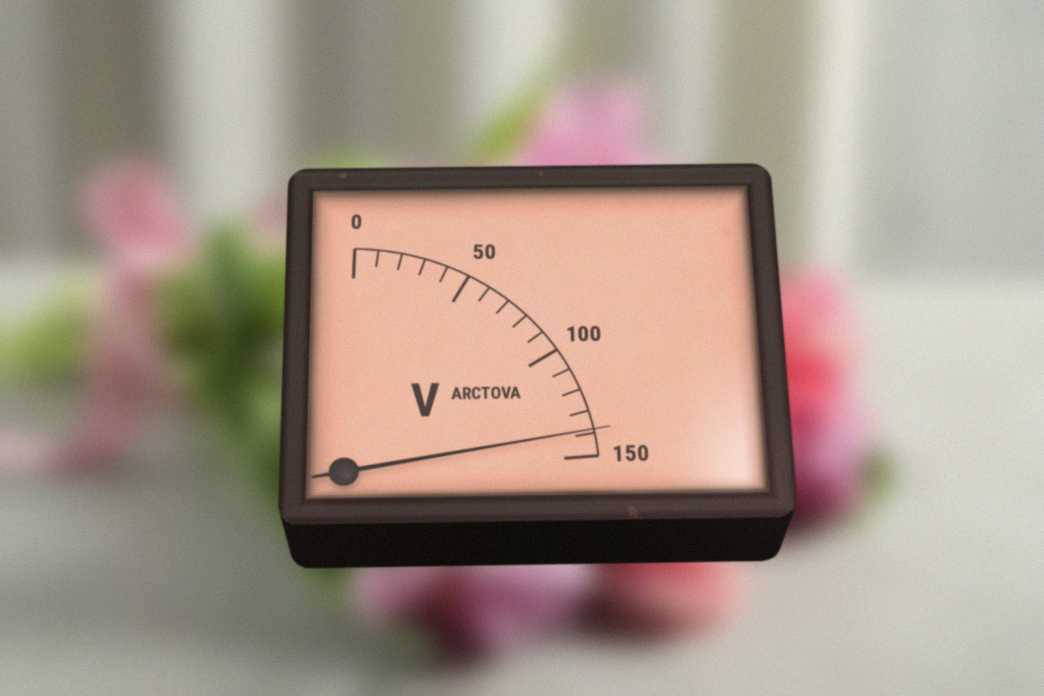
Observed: 140; V
